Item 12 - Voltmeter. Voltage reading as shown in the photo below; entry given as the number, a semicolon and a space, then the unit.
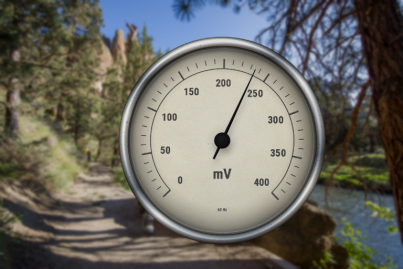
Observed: 235; mV
